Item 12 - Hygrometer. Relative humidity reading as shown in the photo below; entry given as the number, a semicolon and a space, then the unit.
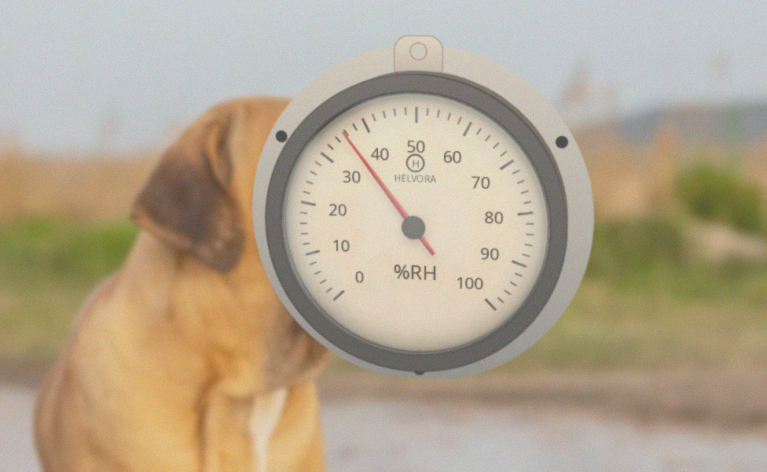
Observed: 36; %
